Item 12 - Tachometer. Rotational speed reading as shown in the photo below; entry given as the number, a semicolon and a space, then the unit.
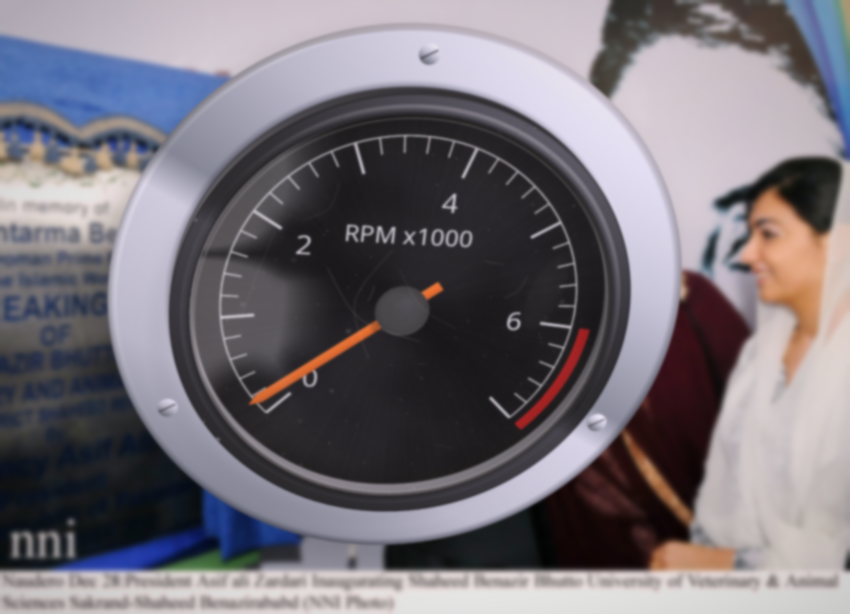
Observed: 200; rpm
